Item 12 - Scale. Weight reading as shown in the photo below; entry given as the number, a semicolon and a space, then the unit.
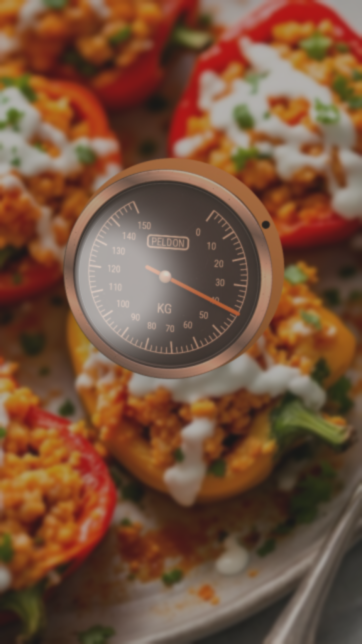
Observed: 40; kg
